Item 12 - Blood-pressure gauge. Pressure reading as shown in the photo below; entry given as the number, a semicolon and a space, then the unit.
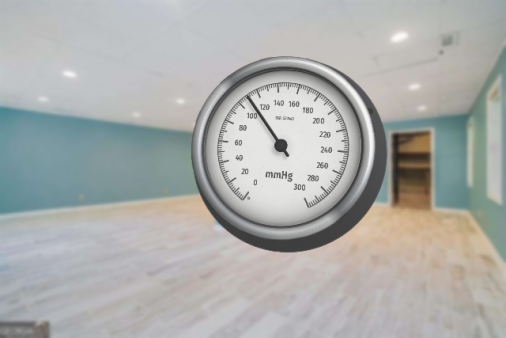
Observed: 110; mmHg
